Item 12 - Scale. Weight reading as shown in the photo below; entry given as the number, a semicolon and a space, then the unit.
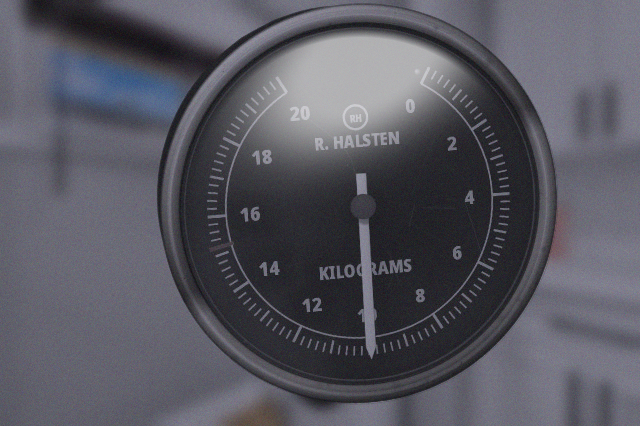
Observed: 10; kg
